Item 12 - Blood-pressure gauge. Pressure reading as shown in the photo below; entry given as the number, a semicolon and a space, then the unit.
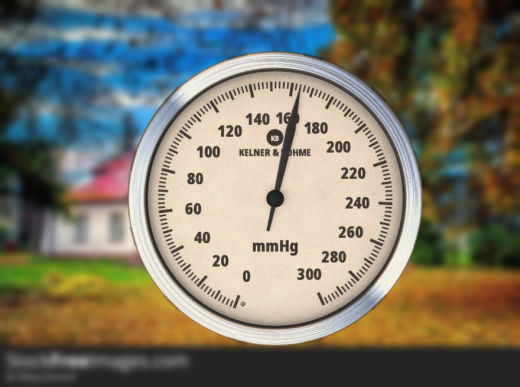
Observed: 164; mmHg
